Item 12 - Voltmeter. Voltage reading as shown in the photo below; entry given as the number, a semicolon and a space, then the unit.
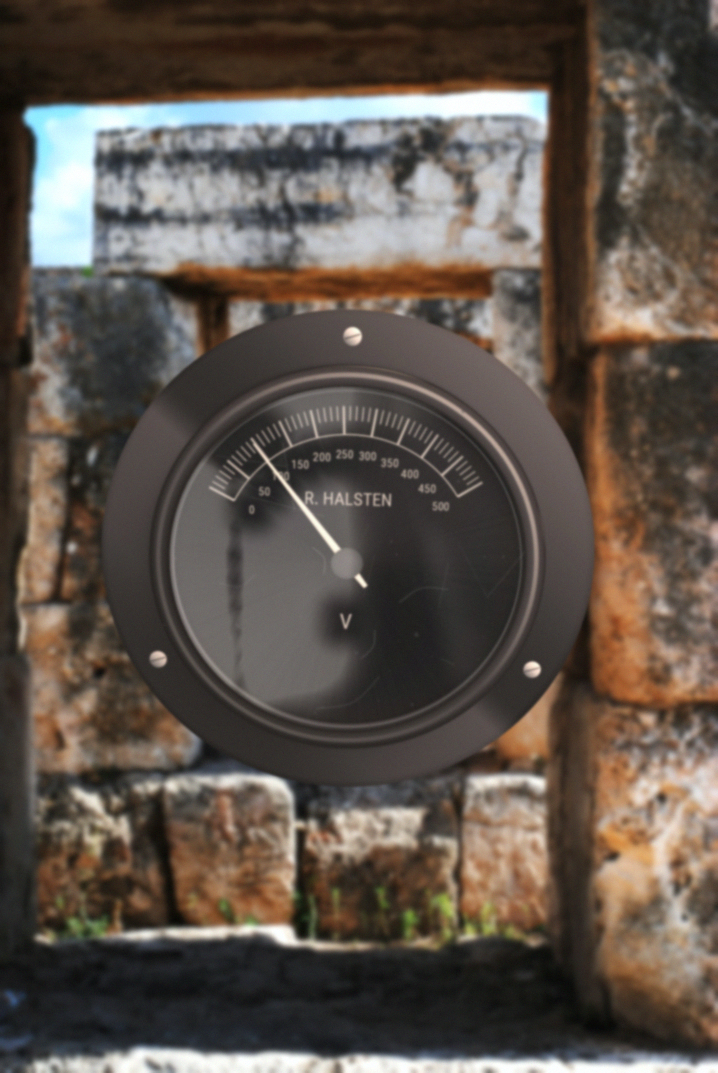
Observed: 100; V
